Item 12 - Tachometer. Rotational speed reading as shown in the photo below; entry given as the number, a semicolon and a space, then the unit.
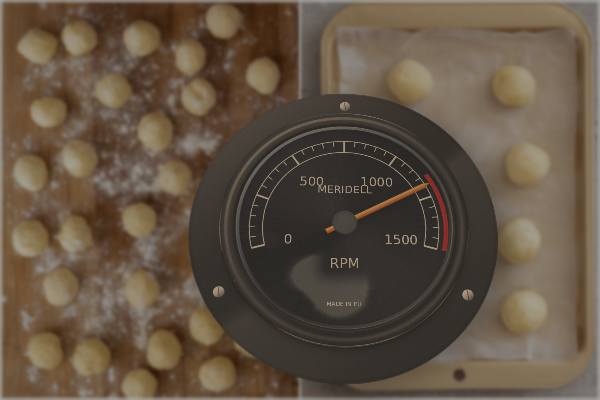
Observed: 1200; rpm
